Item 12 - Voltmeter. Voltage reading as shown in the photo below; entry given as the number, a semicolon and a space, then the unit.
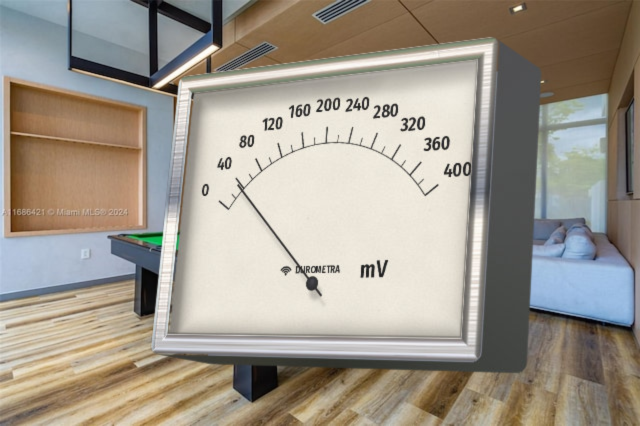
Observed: 40; mV
